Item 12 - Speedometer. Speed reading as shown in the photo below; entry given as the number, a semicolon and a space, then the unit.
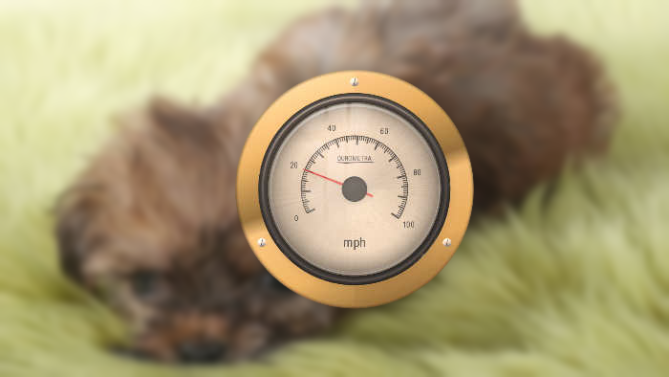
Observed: 20; mph
